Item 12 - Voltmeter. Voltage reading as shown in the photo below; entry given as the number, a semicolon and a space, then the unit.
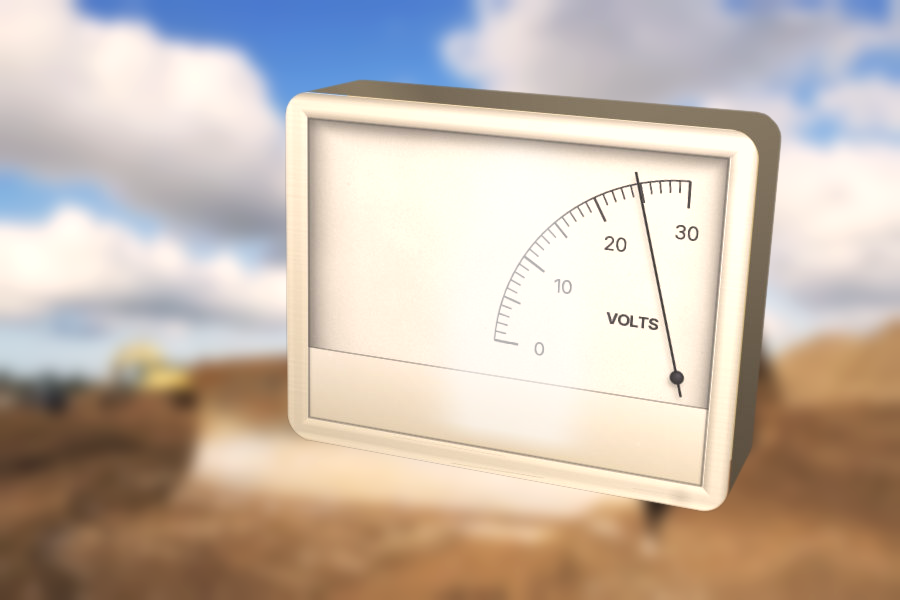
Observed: 25; V
